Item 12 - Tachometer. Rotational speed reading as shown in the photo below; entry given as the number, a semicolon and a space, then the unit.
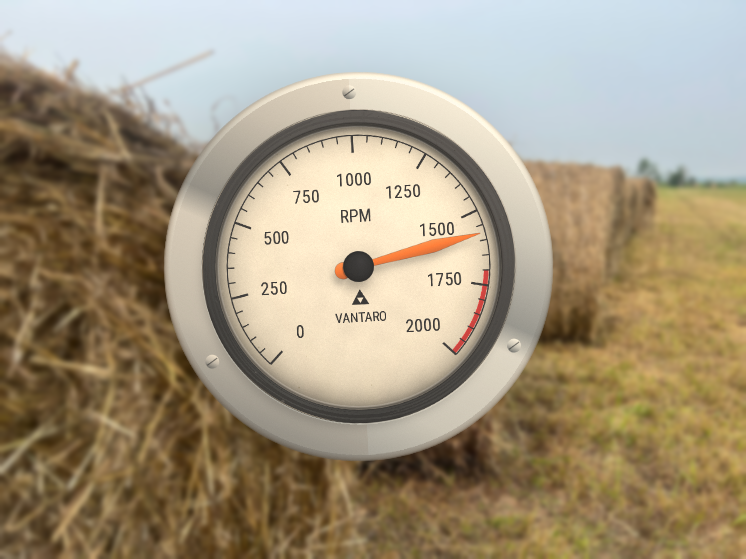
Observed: 1575; rpm
